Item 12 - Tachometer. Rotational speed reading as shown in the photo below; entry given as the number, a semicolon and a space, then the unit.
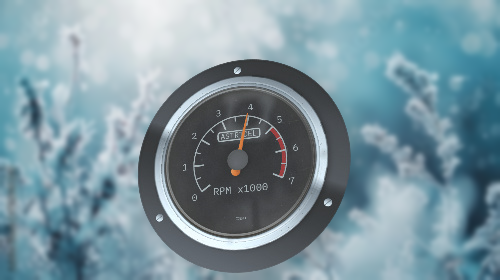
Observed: 4000; rpm
